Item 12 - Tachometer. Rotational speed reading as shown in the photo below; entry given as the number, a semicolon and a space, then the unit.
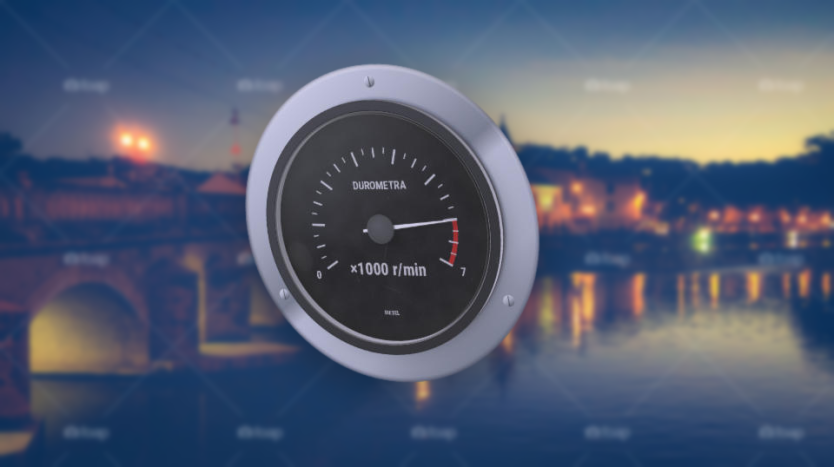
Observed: 6000; rpm
